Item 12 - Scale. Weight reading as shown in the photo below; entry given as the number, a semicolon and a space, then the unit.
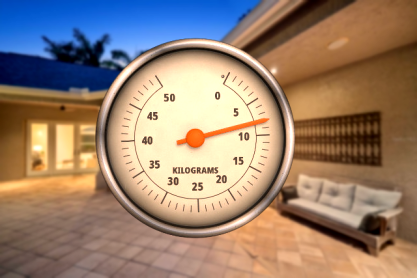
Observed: 8; kg
